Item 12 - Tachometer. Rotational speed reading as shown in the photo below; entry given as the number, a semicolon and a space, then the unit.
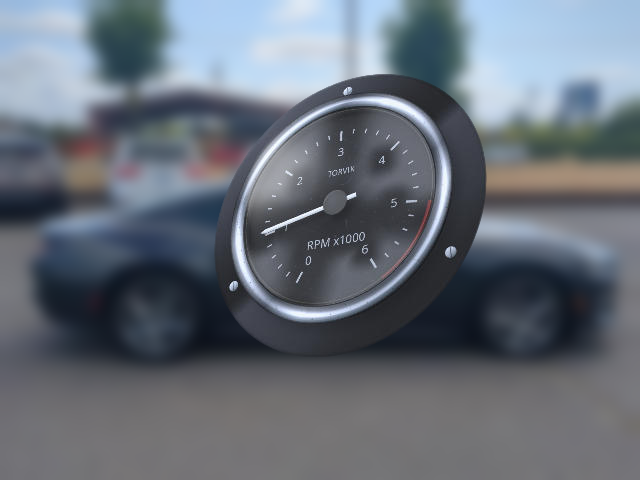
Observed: 1000; rpm
